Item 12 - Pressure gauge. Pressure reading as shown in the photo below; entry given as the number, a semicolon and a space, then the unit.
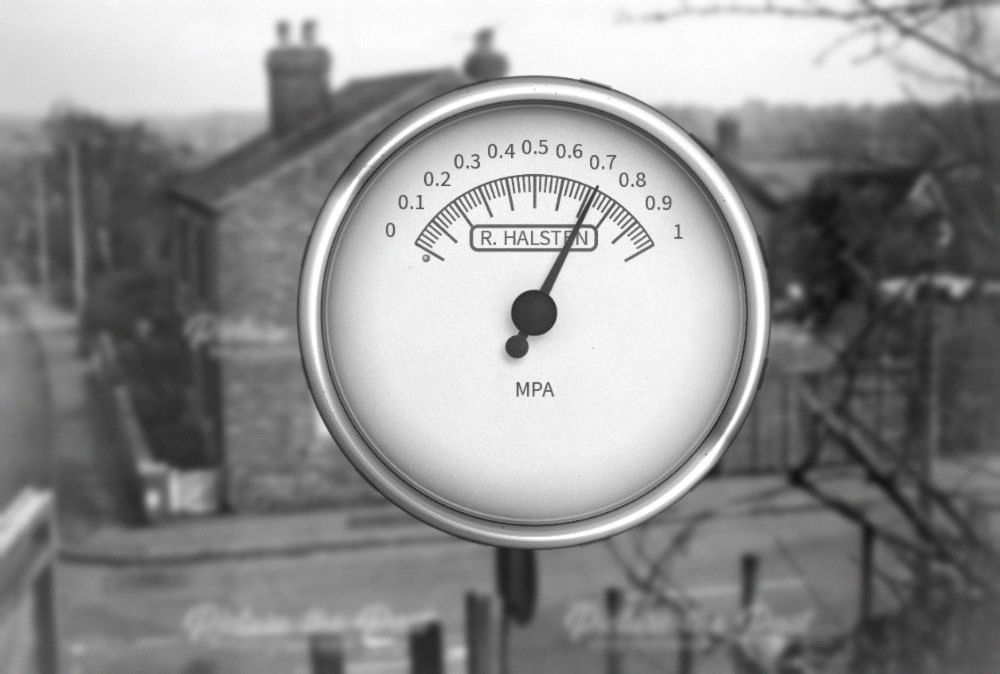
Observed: 0.72; MPa
